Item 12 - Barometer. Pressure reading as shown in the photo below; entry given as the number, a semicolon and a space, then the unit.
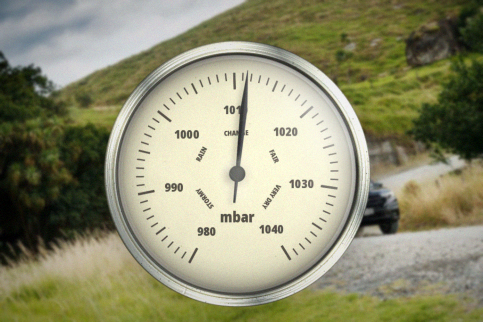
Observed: 1011.5; mbar
